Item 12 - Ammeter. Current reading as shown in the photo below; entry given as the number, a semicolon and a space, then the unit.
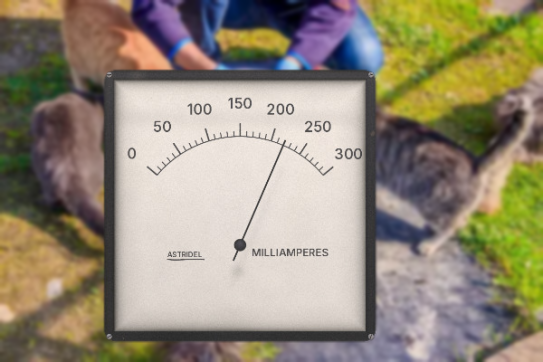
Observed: 220; mA
